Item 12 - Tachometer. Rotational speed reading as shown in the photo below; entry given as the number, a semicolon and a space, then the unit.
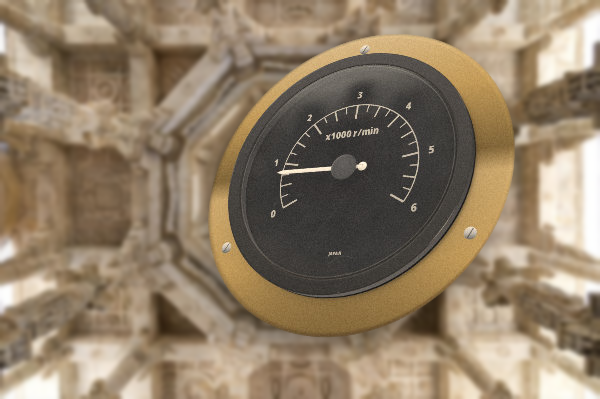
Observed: 750; rpm
